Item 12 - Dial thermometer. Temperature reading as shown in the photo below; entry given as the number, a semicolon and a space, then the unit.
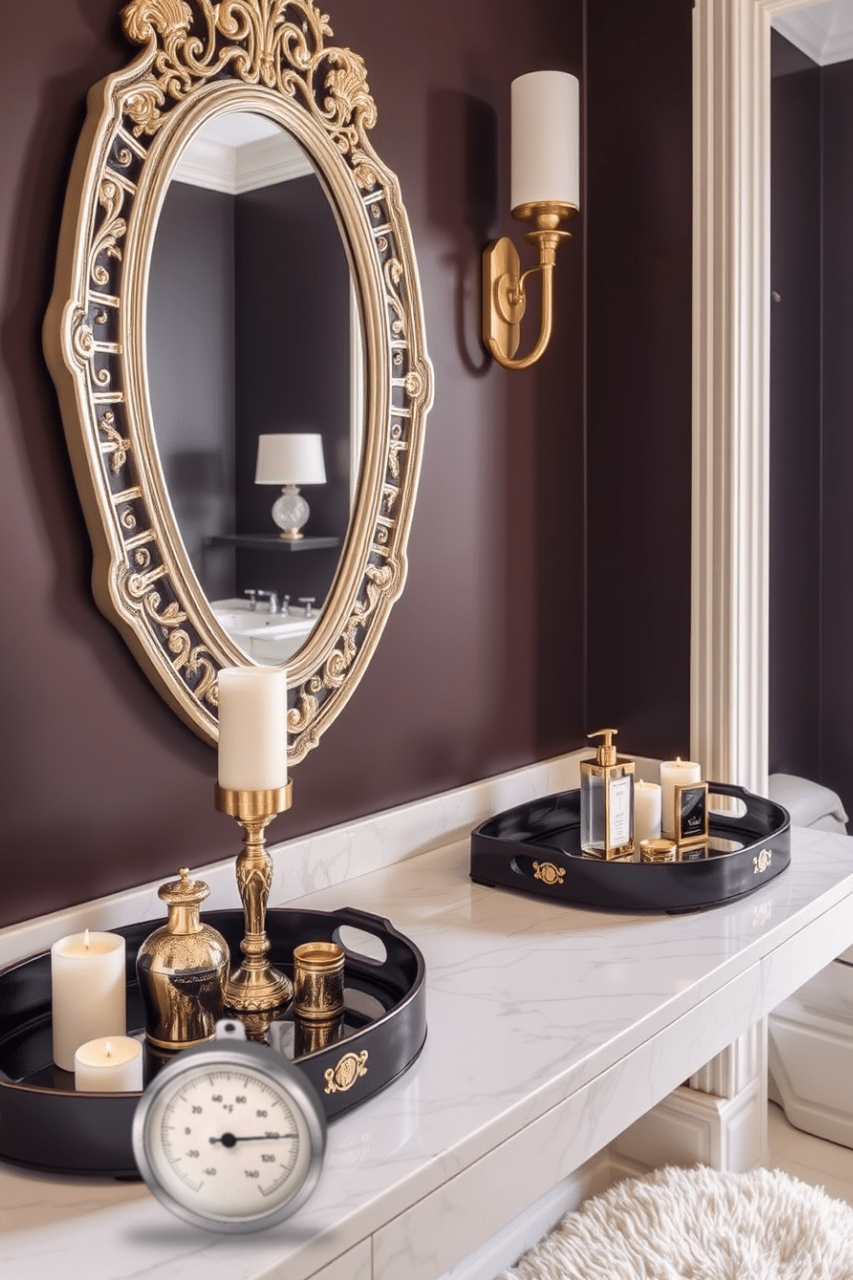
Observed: 100; °F
